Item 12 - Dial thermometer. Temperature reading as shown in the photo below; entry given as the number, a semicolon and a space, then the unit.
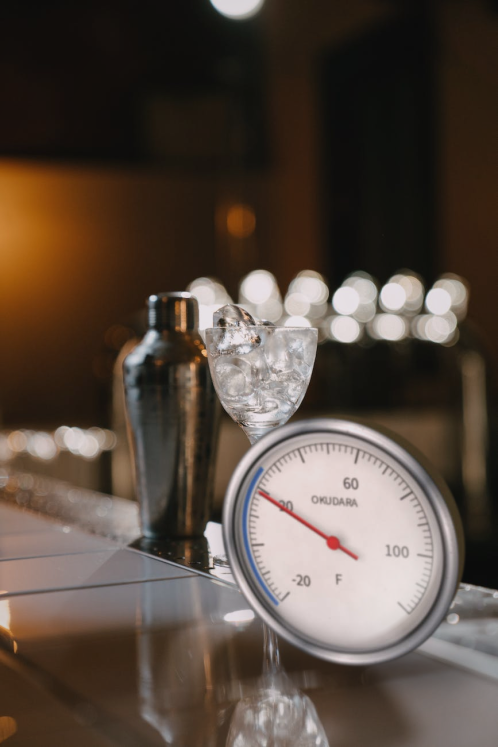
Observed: 20; °F
